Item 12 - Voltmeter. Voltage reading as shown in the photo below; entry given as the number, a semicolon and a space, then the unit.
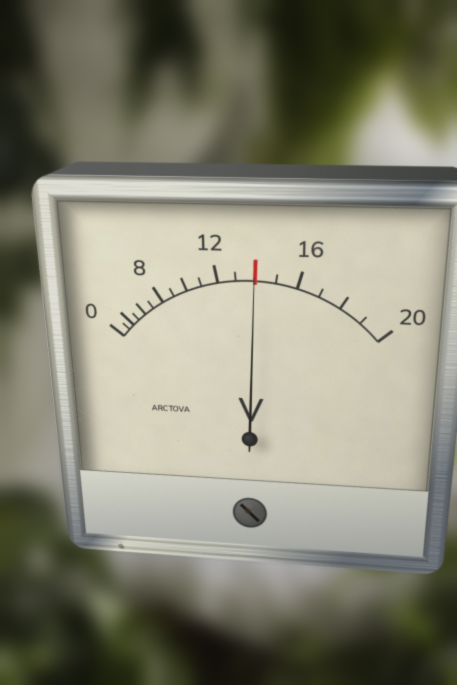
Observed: 14; V
